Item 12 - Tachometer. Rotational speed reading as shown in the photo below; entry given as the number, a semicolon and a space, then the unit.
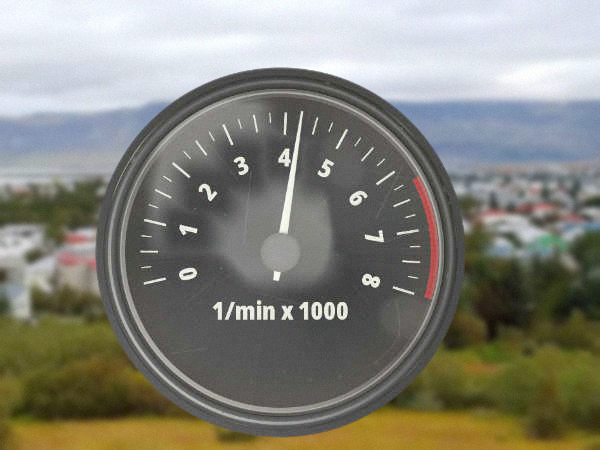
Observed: 4250; rpm
